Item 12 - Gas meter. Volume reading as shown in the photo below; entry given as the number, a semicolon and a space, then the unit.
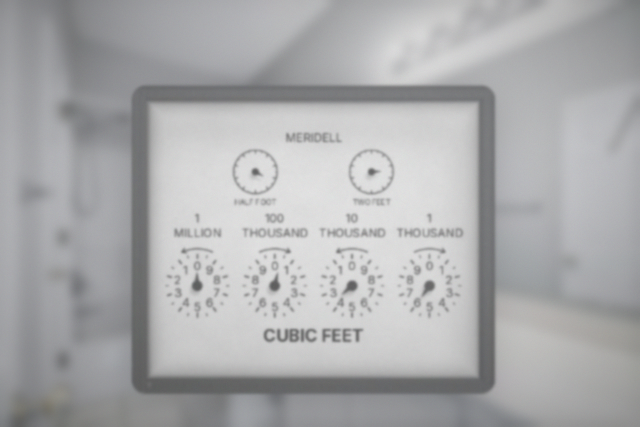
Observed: 3600; ft³
